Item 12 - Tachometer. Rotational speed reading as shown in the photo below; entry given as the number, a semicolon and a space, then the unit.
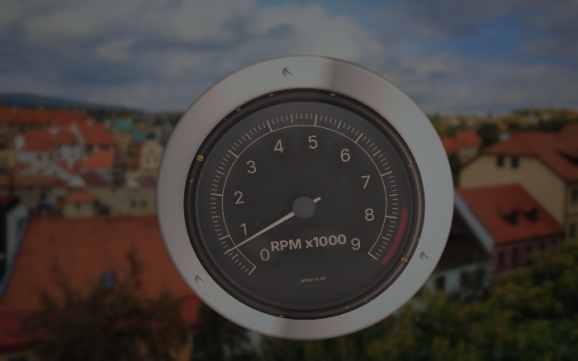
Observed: 700; rpm
